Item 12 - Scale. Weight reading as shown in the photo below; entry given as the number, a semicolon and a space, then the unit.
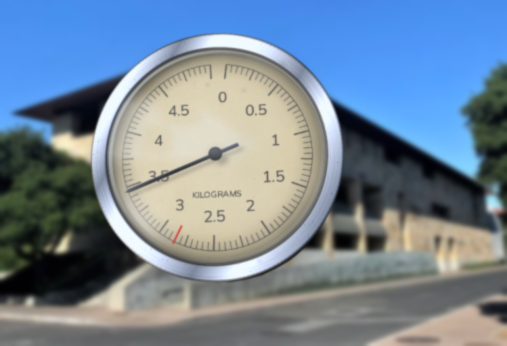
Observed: 3.45; kg
